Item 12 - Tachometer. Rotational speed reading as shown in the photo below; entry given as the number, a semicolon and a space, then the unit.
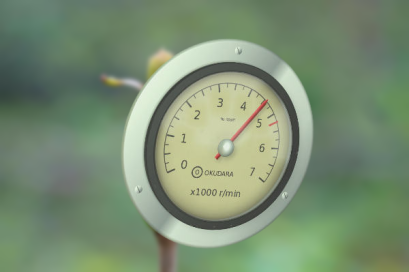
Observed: 4500; rpm
